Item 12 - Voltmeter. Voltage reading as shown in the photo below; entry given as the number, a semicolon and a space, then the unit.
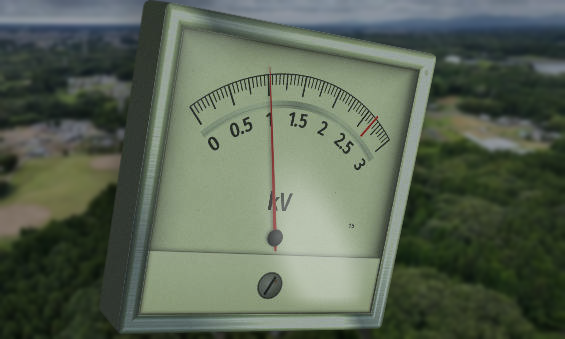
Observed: 1; kV
